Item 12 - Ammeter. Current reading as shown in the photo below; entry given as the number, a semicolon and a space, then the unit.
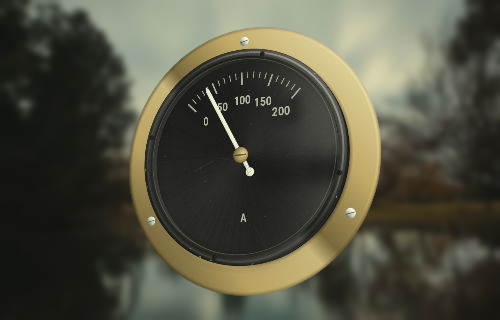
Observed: 40; A
